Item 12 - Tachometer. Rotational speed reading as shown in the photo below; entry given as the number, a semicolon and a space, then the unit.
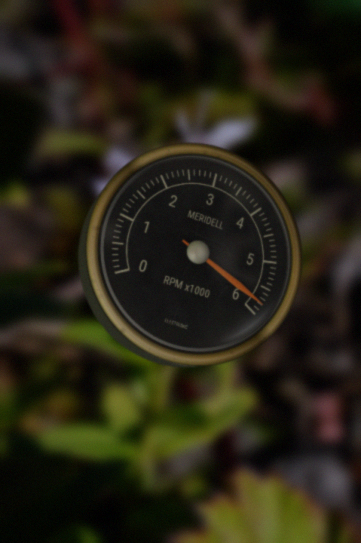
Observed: 5800; rpm
